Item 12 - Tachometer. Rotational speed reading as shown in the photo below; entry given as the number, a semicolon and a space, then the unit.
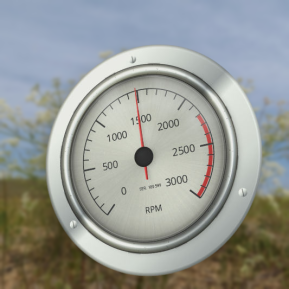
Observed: 1500; rpm
